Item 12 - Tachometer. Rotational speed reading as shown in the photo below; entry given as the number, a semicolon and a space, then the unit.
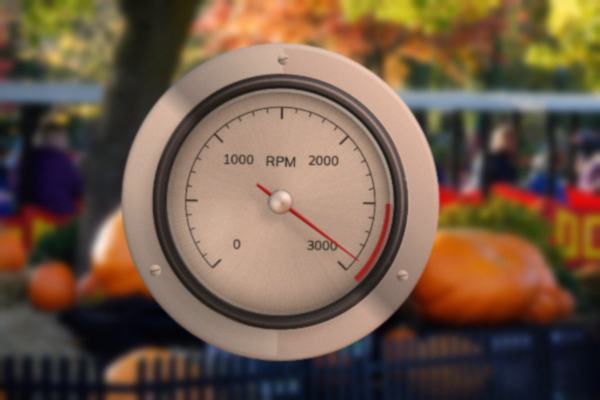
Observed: 2900; rpm
